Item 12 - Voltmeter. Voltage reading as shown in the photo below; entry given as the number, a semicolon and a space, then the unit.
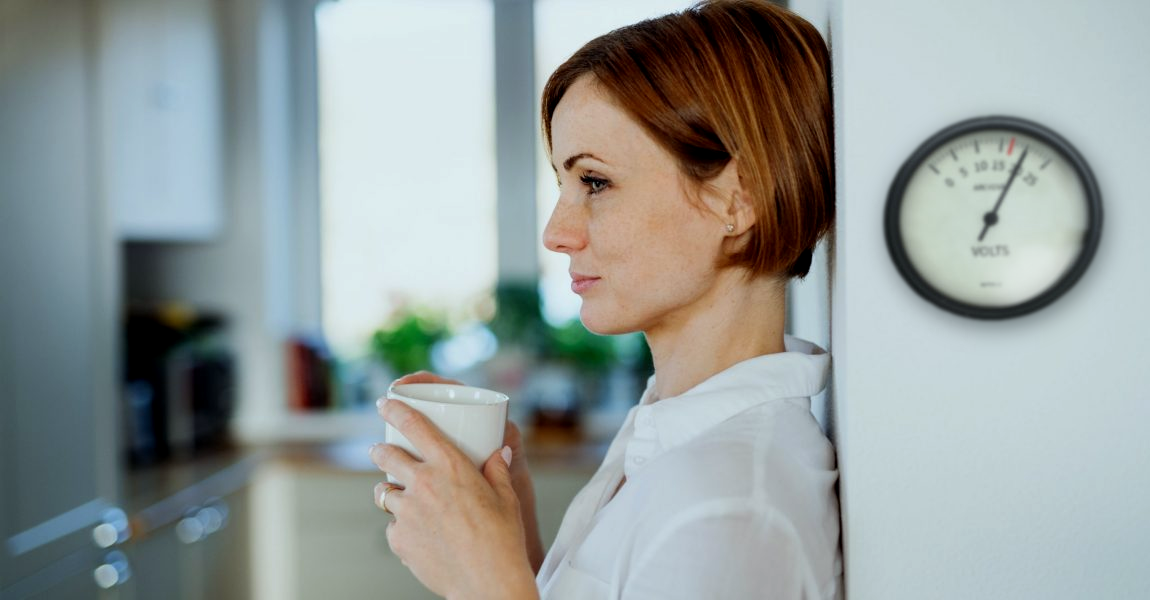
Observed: 20; V
